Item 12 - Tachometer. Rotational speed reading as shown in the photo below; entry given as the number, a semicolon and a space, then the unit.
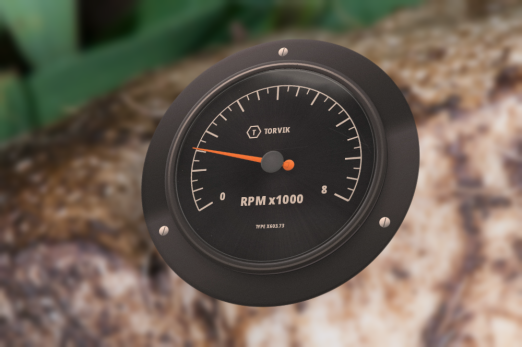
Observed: 1500; rpm
